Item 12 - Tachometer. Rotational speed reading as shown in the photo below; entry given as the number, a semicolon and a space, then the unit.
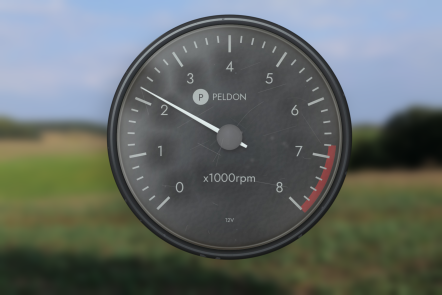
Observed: 2200; rpm
